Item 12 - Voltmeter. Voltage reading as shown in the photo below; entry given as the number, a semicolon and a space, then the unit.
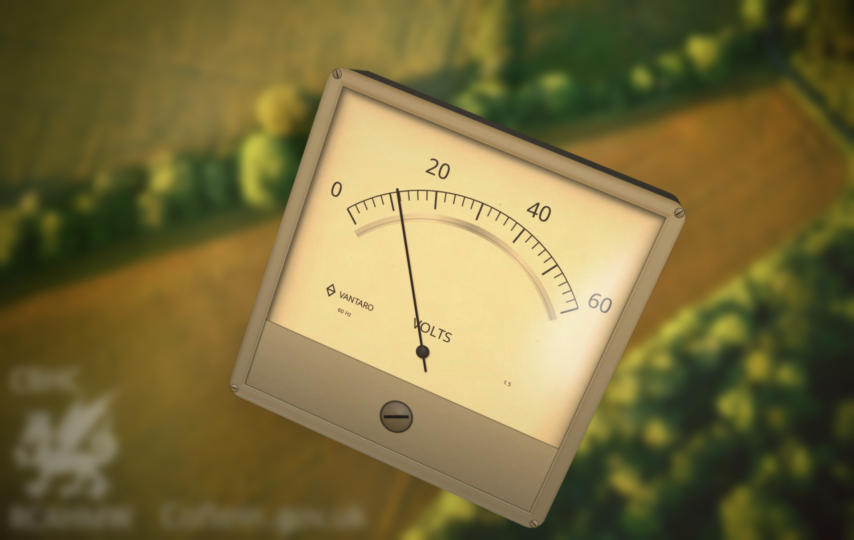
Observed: 12; V
